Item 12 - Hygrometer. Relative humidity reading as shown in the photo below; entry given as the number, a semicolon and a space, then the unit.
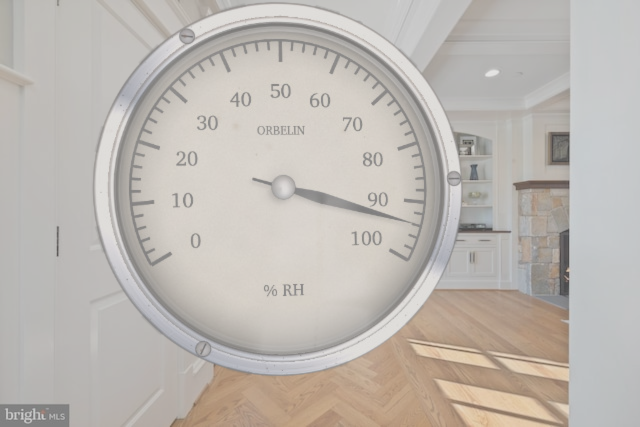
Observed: 94; %
